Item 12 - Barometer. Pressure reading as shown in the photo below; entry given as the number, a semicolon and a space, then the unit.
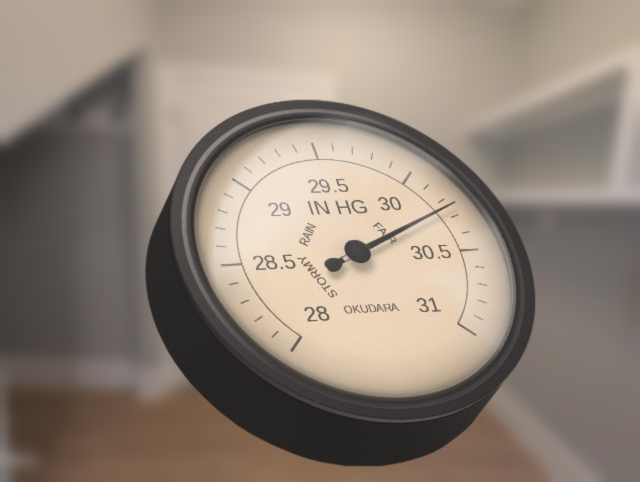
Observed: 30.25; inHg
